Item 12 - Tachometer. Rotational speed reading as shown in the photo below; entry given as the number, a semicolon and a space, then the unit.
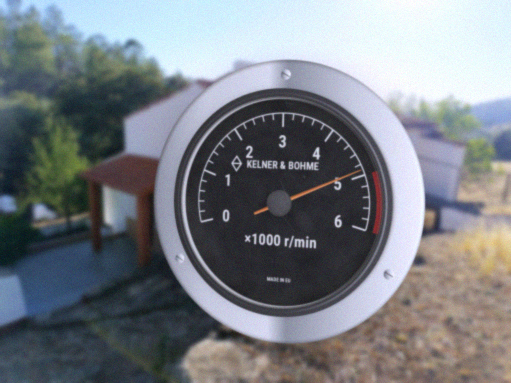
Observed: 4900; rpm
